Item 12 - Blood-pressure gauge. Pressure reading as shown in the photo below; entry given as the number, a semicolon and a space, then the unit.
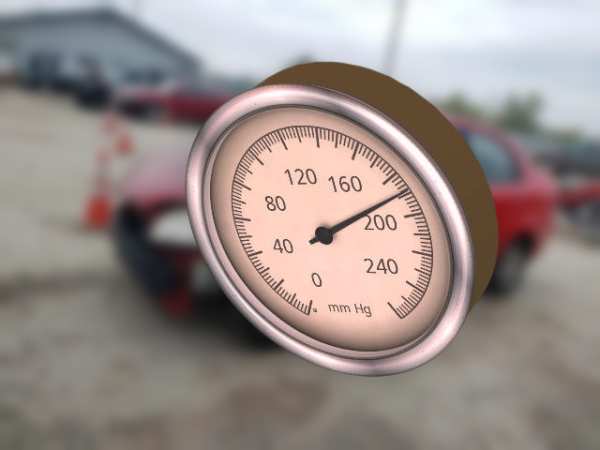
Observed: 188; mmHg
